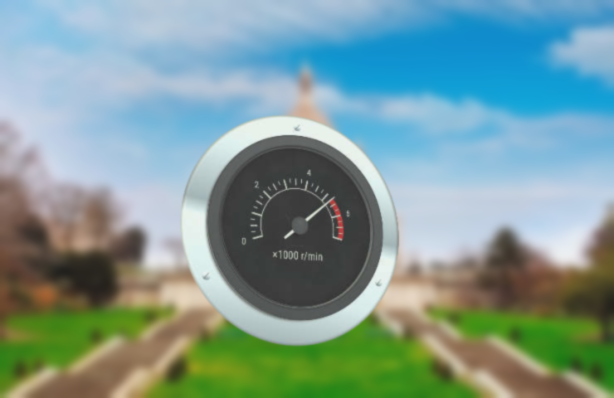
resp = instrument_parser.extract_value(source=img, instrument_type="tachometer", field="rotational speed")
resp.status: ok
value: 5250 rpm
